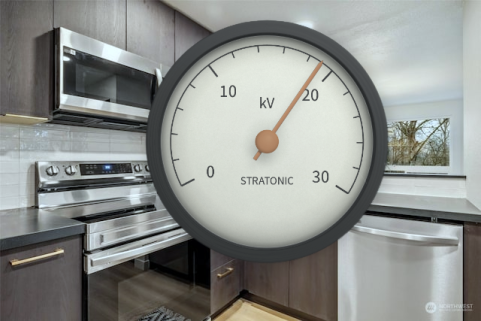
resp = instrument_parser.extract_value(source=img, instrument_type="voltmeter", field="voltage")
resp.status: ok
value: 19 kV
